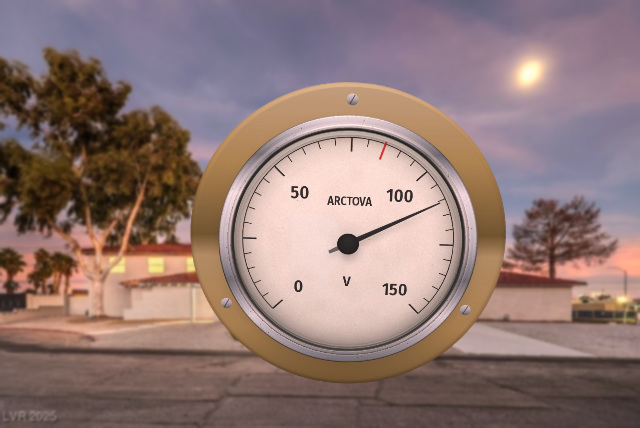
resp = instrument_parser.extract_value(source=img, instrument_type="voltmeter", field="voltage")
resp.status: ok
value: 110 V
